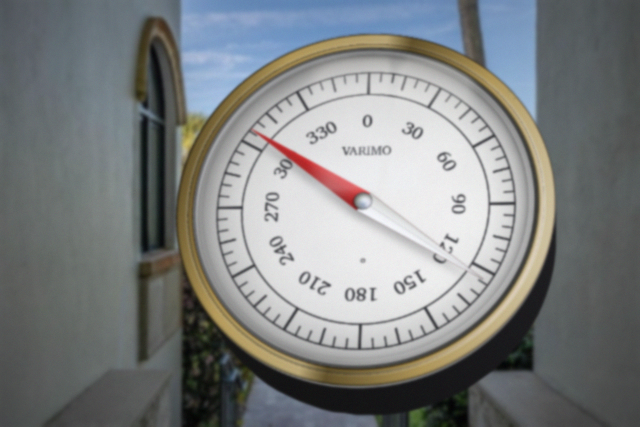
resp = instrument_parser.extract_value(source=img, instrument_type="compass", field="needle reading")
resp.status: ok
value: 305 °
